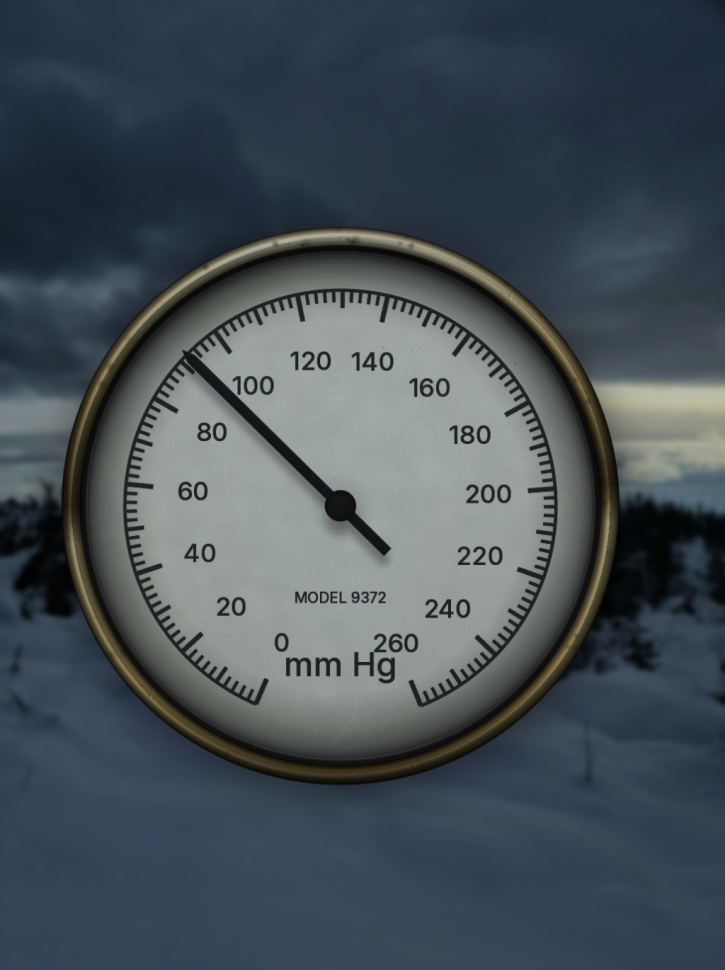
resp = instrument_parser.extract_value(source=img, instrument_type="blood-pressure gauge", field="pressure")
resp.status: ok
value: 92 mmHg
